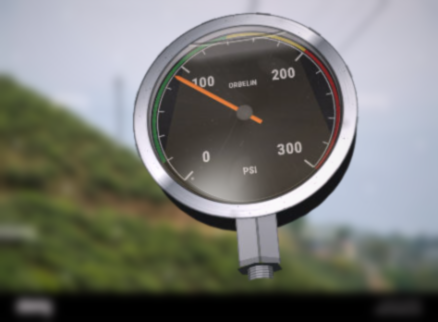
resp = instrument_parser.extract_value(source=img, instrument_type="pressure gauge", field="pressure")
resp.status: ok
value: 90 psi
